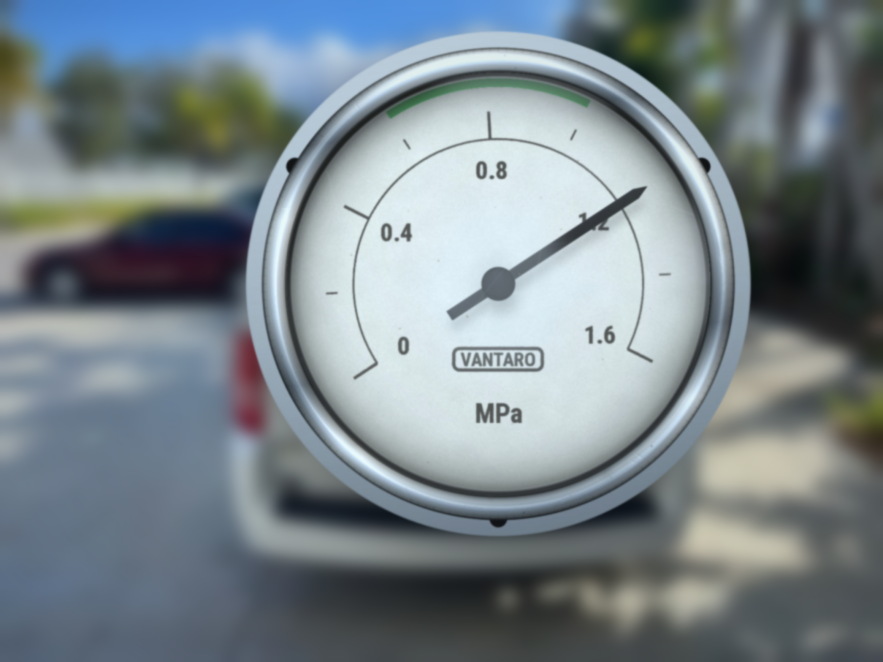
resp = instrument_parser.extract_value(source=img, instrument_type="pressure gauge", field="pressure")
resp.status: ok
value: 1.2 MPa
